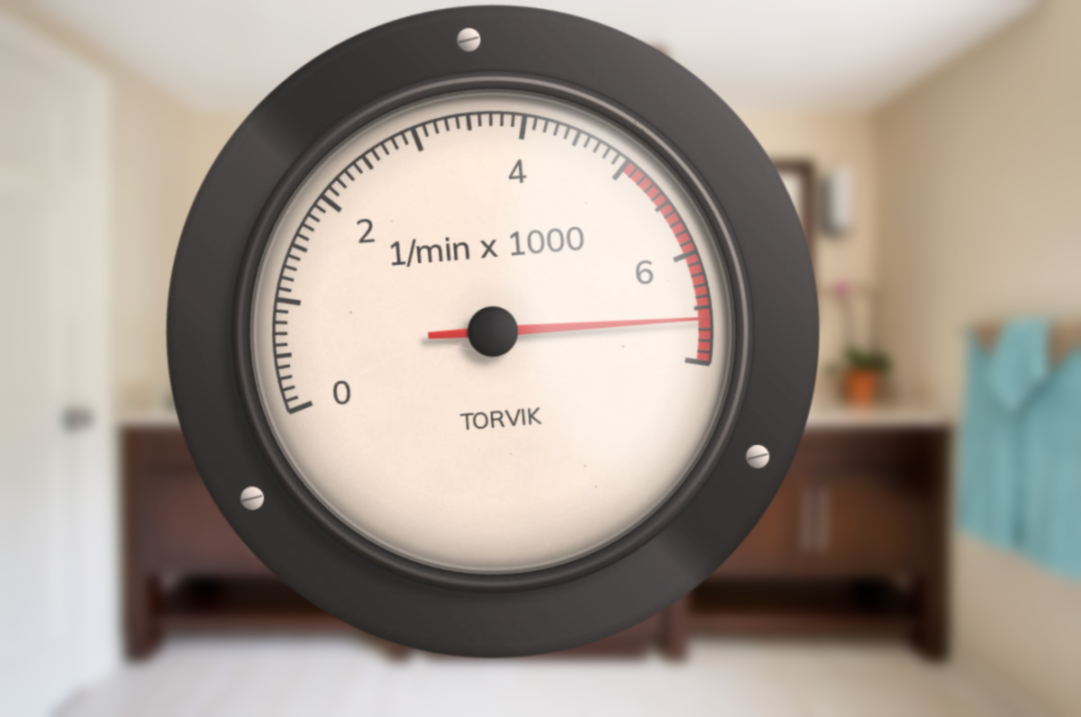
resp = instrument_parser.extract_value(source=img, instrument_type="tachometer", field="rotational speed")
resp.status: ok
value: 6600 rpm
